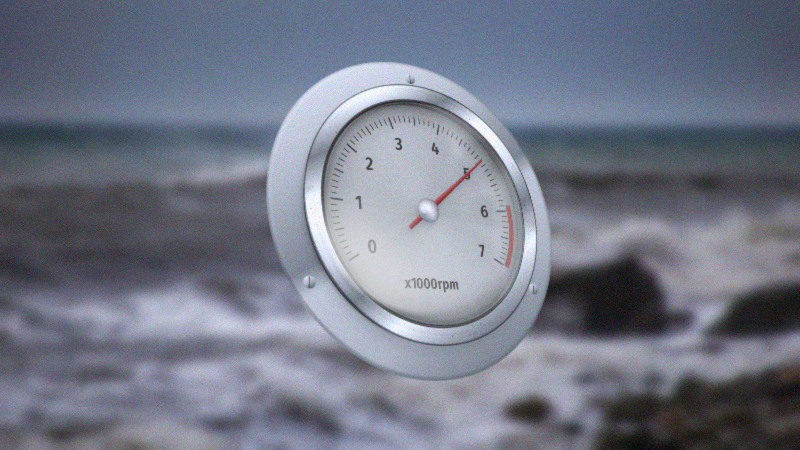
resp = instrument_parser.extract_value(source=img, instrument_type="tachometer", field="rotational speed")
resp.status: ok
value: 5000 rpm
